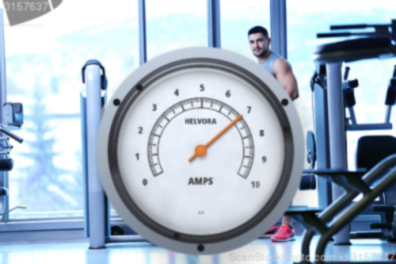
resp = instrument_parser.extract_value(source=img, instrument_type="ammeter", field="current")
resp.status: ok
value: 7 A
